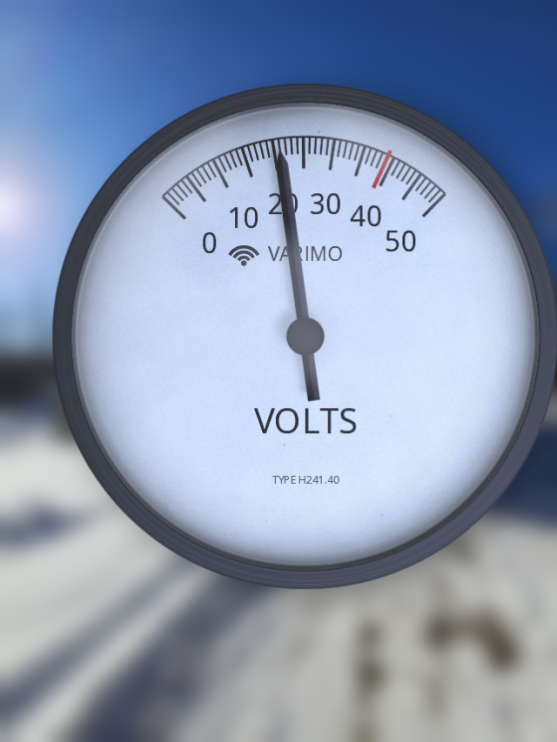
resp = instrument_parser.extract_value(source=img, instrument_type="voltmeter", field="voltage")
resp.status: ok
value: 21 V
